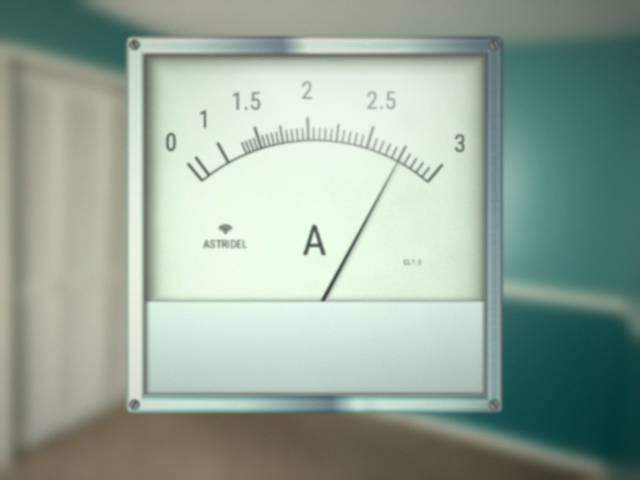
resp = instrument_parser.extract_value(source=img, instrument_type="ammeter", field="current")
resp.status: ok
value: 2.75 A
